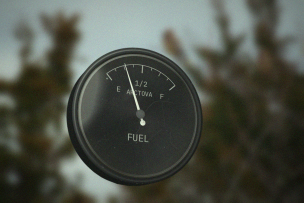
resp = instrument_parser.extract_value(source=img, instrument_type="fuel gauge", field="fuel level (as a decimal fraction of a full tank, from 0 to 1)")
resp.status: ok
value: 0.25
